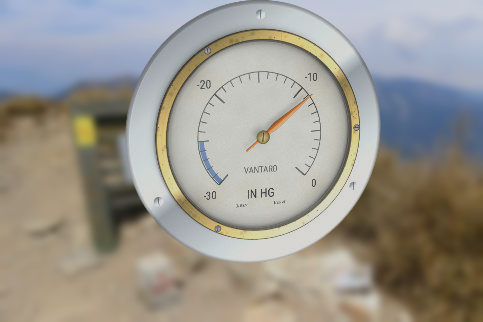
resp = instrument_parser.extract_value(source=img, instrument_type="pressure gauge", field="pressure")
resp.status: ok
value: -9 inHg
